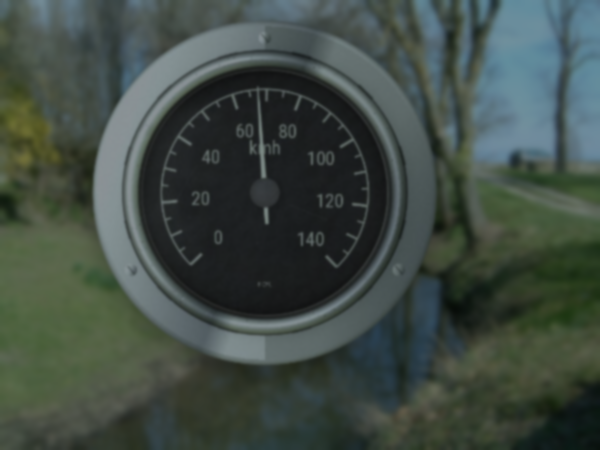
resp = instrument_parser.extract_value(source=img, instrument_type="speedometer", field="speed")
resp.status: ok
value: 67.5 km/h
